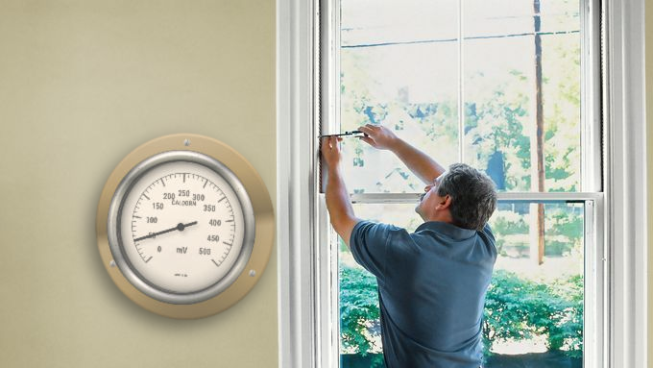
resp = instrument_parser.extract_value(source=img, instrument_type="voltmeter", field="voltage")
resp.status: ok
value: 50 mV
